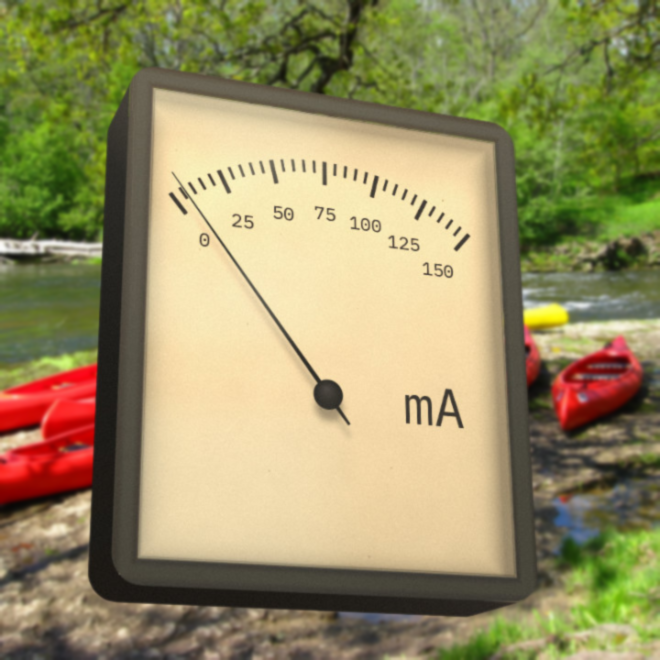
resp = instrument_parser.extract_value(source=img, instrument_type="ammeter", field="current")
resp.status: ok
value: 5 mA
